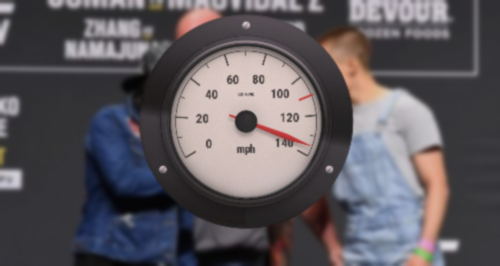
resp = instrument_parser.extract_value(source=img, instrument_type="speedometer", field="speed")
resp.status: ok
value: 135 mph
